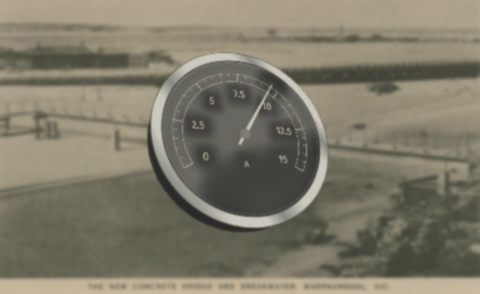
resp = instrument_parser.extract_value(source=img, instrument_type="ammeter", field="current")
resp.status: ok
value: 9.5 A
